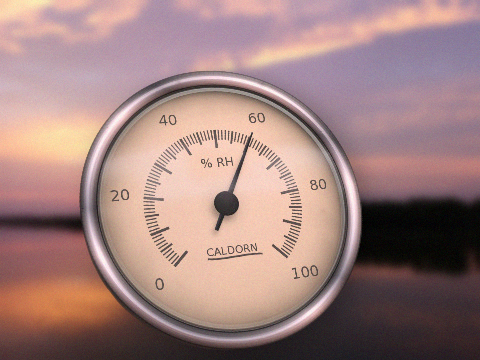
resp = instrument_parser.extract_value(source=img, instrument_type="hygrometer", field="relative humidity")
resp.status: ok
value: 60 %
